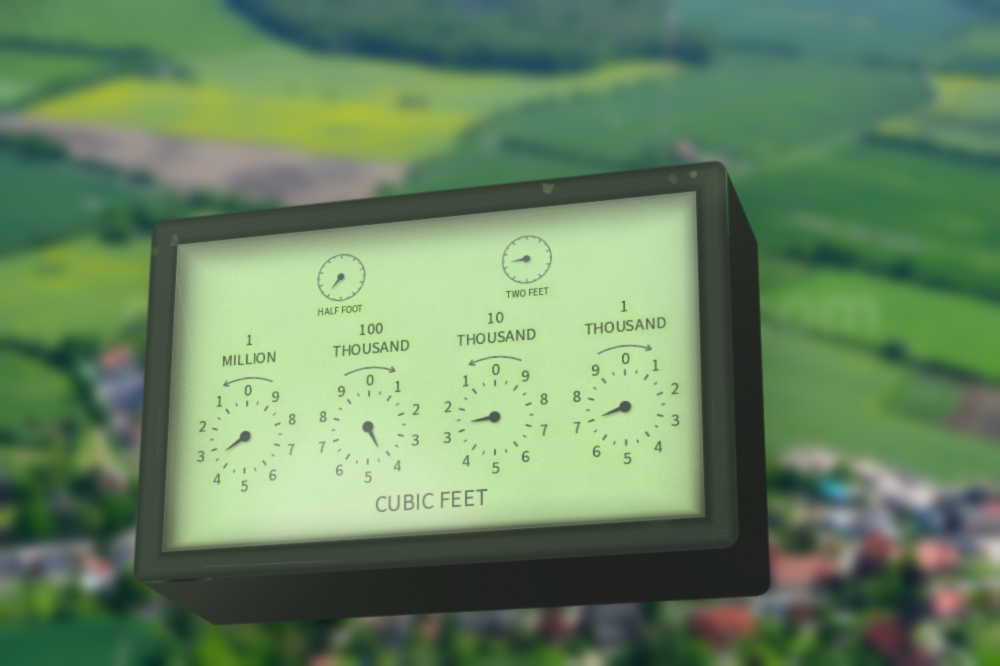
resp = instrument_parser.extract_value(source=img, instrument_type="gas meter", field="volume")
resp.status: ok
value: 342700 ft³
